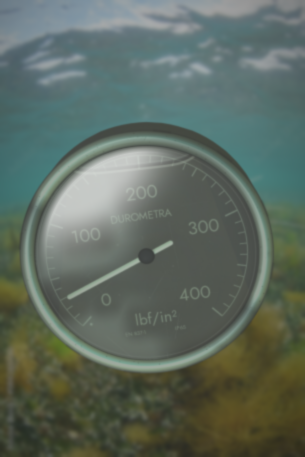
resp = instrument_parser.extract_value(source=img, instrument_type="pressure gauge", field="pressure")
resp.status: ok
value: 30 psi
